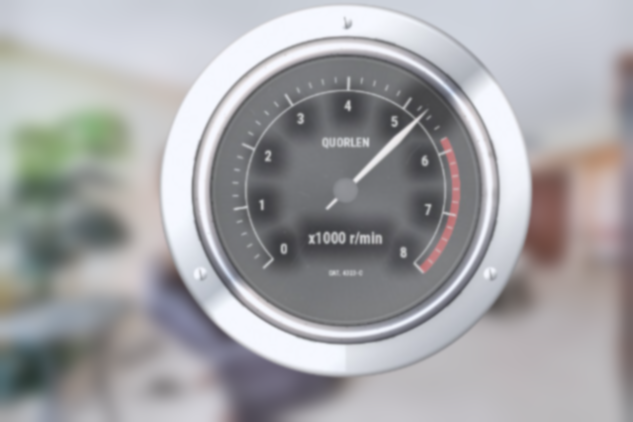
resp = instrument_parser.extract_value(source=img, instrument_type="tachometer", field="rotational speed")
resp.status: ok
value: 5300 rpm
